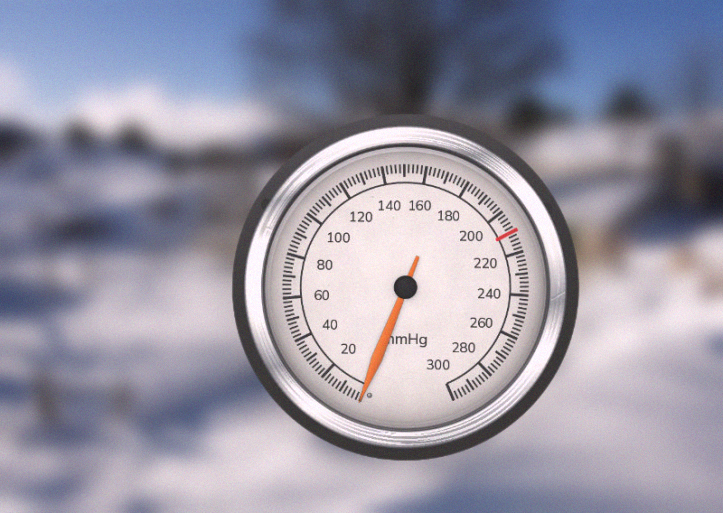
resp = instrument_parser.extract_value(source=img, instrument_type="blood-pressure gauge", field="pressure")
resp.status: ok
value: 0 mmHg
